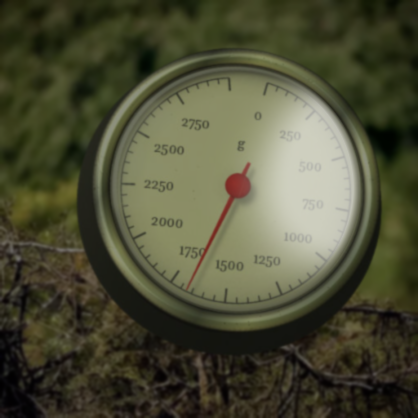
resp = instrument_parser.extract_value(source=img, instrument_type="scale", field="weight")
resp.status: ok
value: 1675 g
